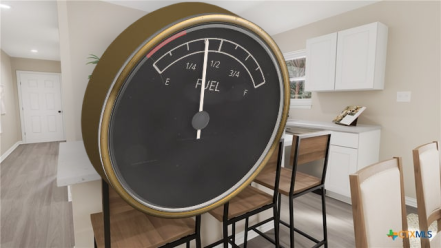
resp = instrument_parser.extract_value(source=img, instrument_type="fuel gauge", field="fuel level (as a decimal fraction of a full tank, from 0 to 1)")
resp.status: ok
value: 0.375
